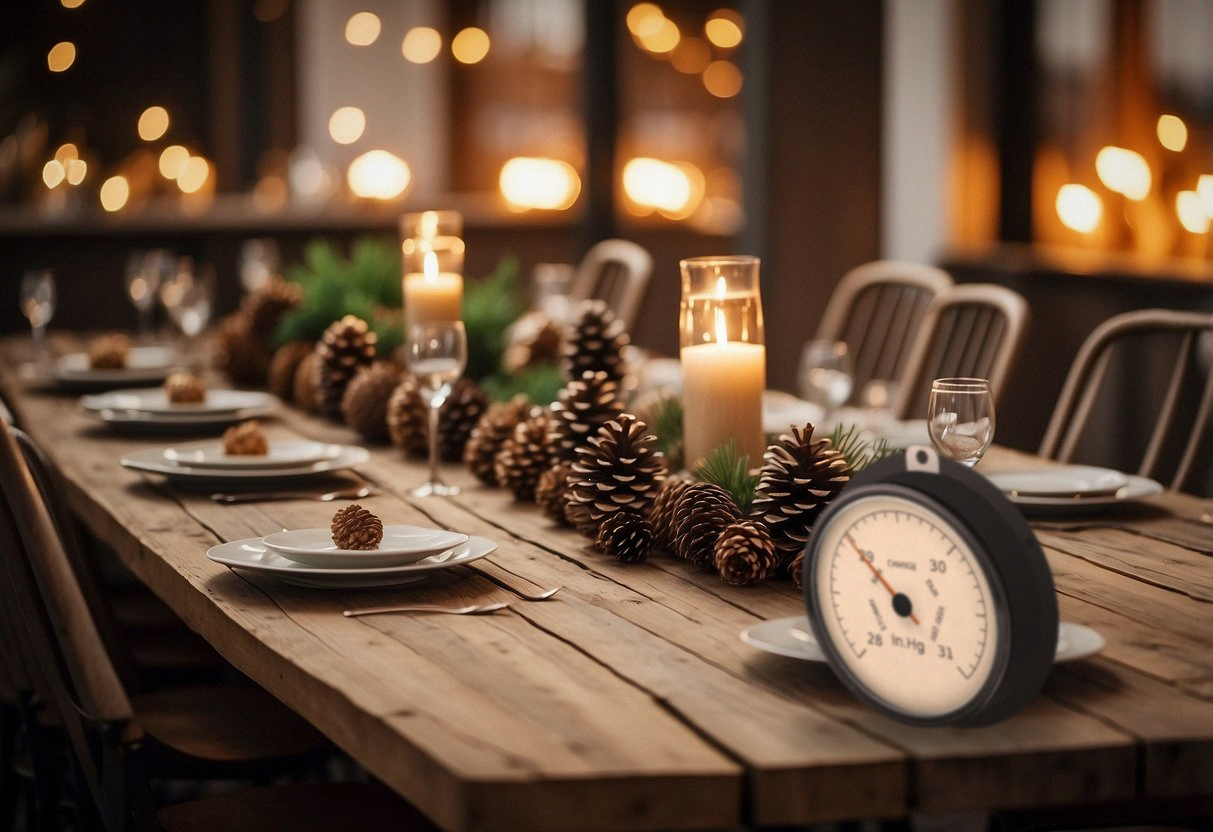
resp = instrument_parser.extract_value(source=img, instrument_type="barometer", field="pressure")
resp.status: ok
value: 29 inHg
